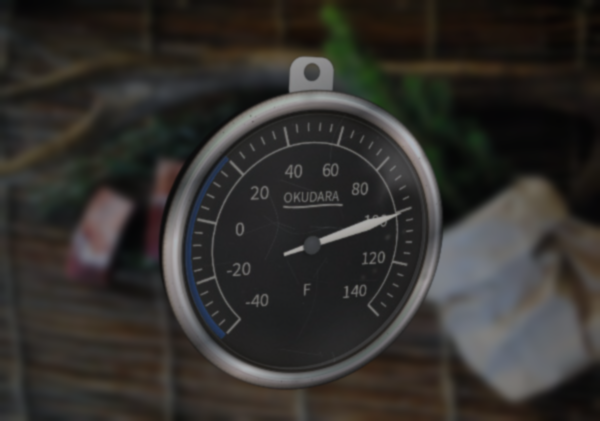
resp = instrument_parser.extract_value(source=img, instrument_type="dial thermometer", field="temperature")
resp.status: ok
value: 100 °F
